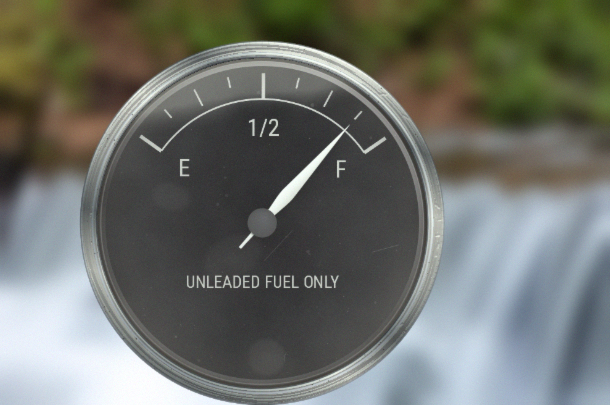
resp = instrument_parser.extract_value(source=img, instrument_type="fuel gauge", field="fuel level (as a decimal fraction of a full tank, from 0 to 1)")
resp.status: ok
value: 0.875
